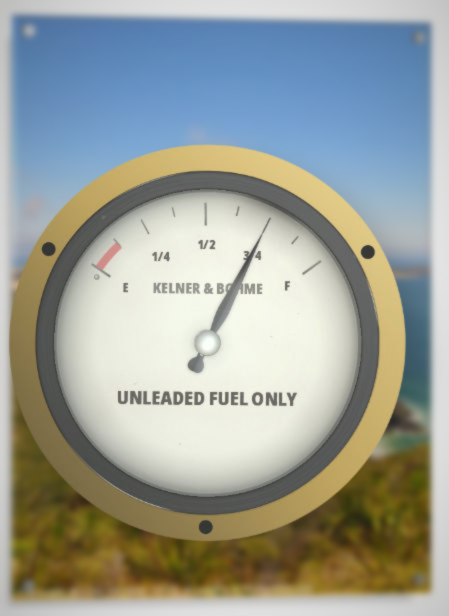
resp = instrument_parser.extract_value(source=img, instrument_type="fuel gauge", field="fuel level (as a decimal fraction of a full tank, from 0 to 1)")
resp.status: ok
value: 0.75
